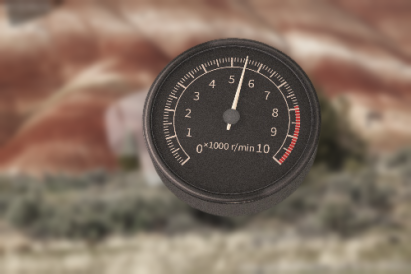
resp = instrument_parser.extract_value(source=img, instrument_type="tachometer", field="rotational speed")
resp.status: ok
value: 5500 rpm
